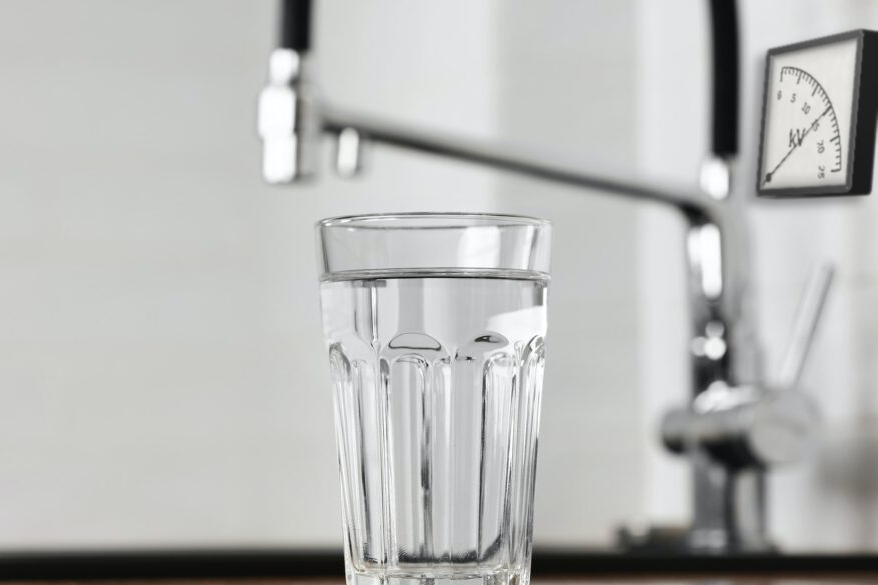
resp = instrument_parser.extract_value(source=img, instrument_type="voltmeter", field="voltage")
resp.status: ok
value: 15 kV
